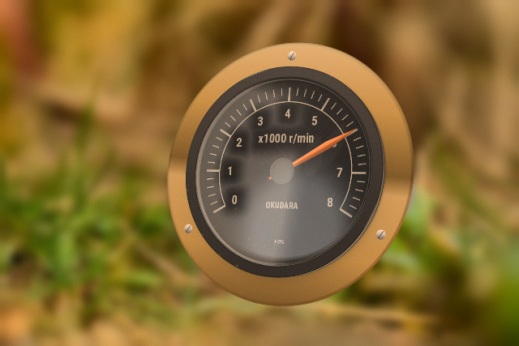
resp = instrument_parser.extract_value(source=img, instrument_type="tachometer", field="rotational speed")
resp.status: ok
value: 6000 rpm
